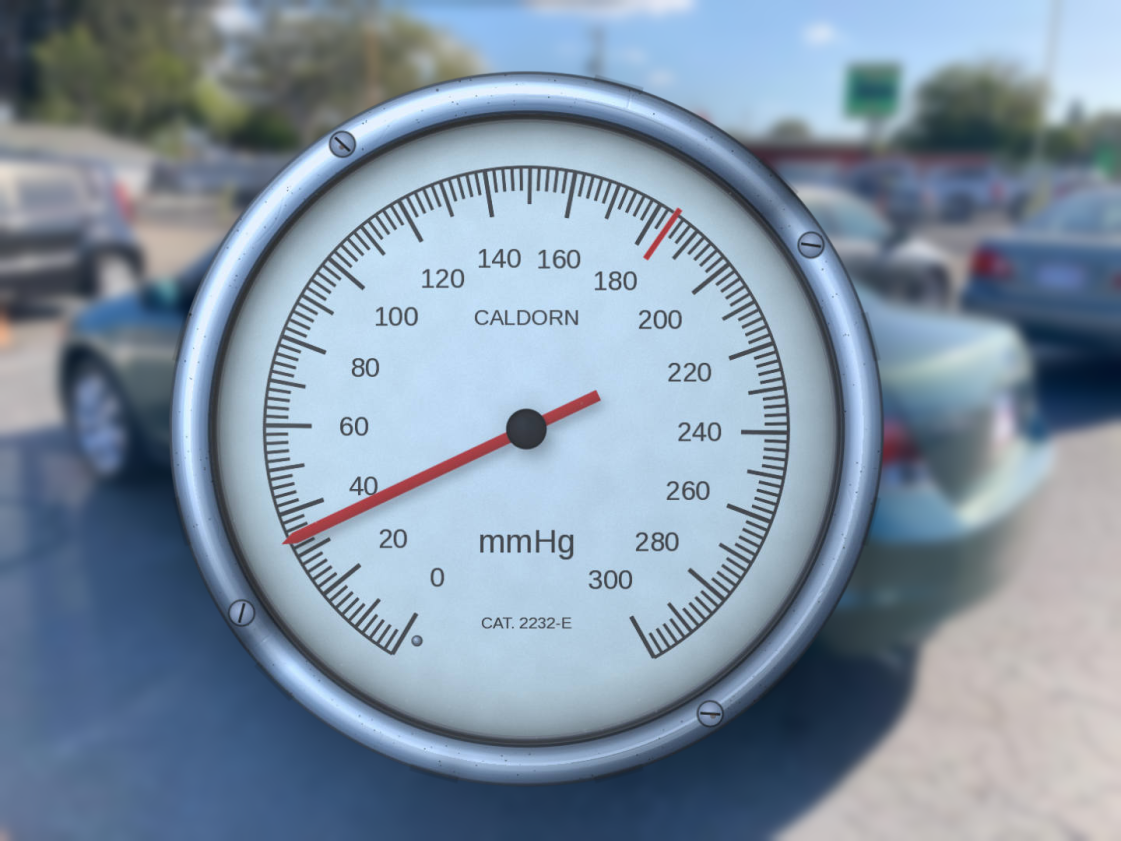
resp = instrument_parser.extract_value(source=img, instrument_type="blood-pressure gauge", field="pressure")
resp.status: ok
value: 34 mmHg
